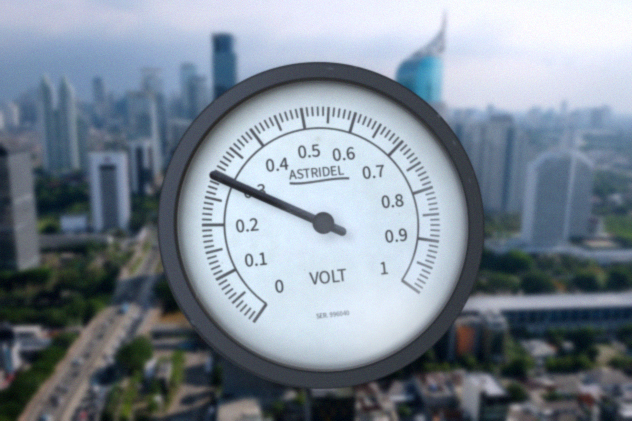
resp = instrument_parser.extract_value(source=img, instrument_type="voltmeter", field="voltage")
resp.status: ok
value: 0.29 V
